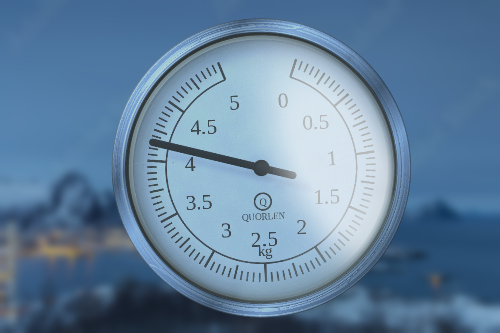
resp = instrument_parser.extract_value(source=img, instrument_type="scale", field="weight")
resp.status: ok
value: 4.15 kg
